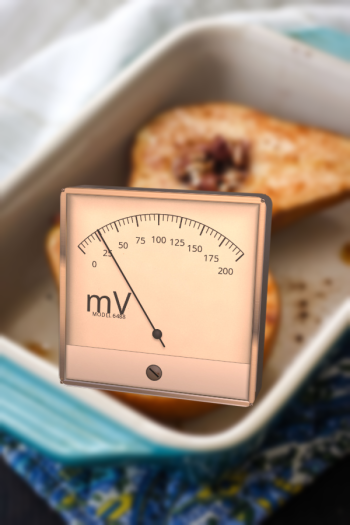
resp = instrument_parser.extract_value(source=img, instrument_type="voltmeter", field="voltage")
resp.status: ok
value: 30 mV
